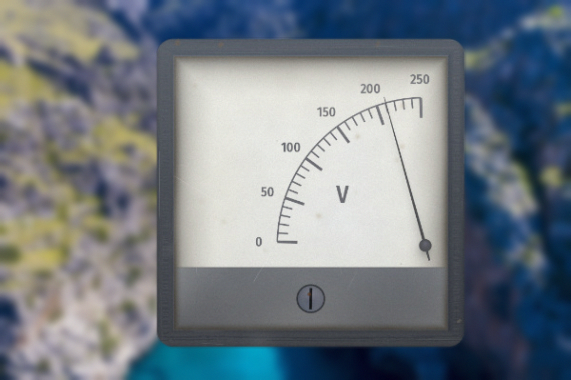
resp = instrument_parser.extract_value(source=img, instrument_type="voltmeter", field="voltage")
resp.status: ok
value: 210 V
